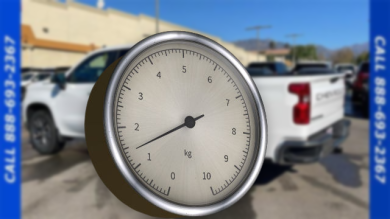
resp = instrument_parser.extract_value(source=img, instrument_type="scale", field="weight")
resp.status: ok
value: 1.4 kg
